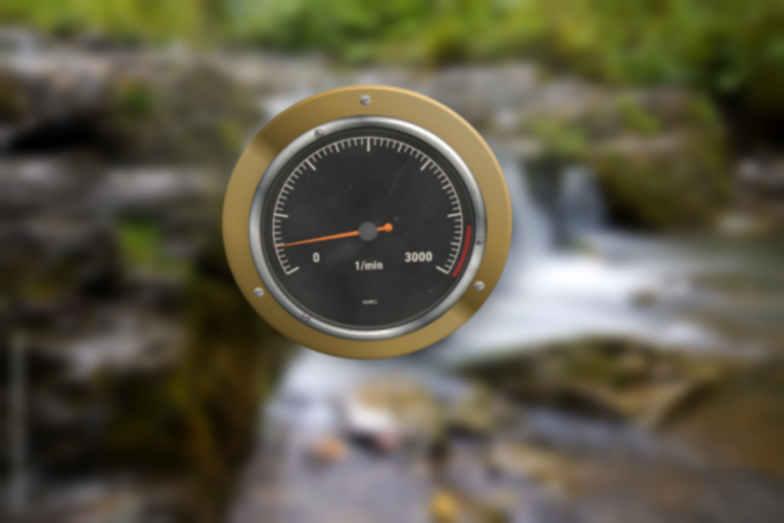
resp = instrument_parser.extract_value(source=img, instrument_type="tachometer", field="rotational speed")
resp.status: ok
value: 250 rpm
